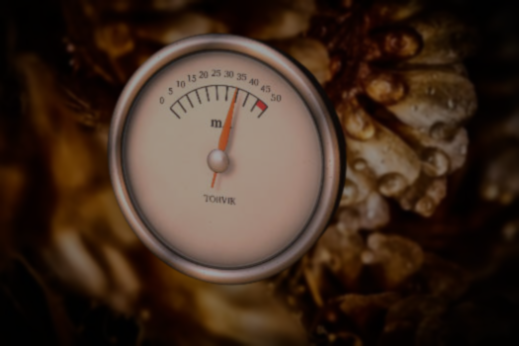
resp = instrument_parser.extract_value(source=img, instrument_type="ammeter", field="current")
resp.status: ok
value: 35 mA
